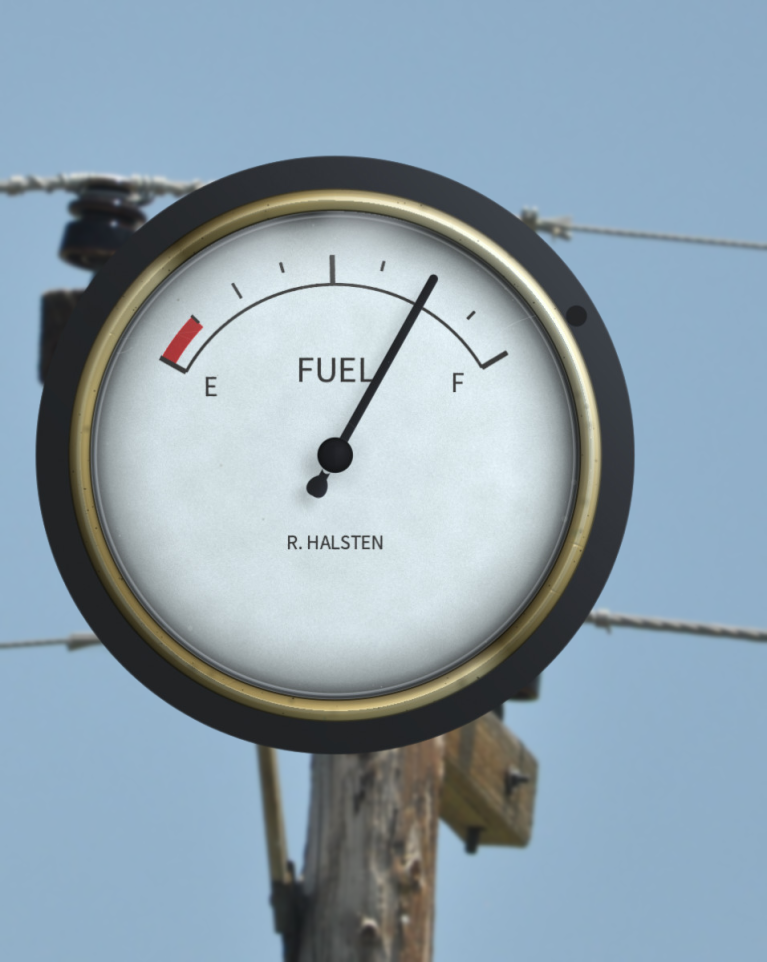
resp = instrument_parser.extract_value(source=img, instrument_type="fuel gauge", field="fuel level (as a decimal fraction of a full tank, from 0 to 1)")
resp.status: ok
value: 0.75
